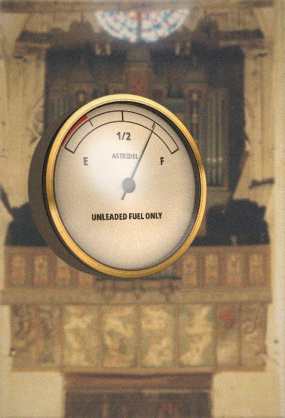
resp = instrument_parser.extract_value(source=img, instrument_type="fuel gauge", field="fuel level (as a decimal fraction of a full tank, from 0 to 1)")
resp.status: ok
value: 0.75
